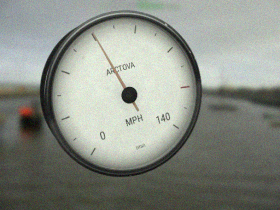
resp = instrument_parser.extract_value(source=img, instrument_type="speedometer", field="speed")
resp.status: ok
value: 60 mph
